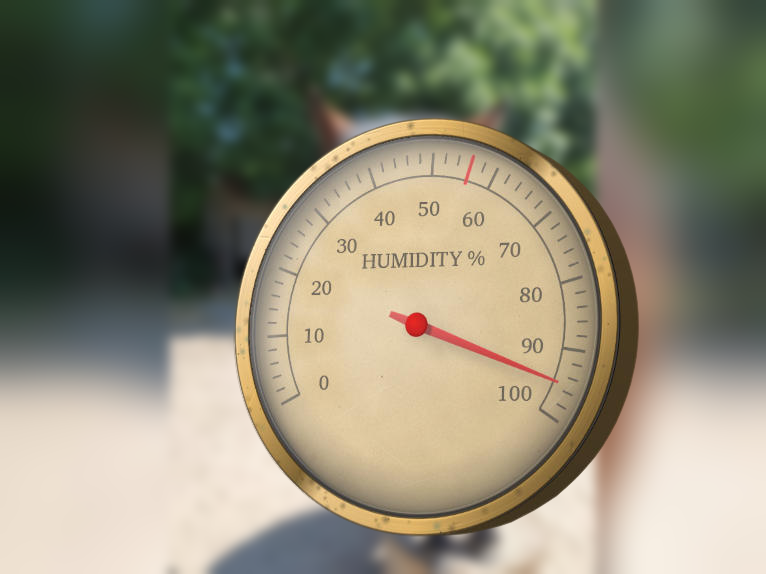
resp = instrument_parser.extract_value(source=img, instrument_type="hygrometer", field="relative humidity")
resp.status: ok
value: 95 %
